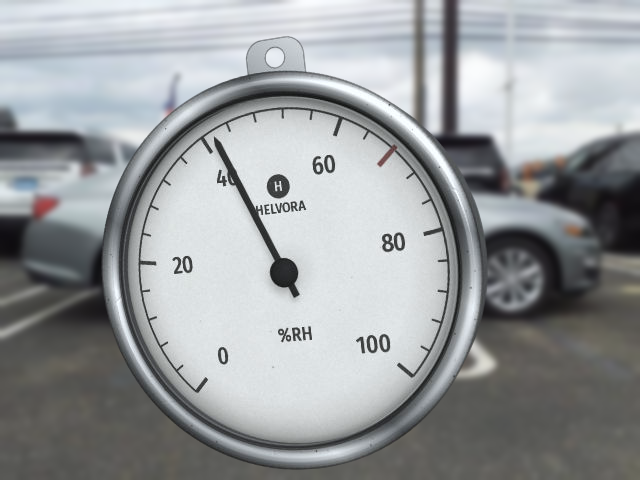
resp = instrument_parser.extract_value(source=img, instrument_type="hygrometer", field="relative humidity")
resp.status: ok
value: 42 %
